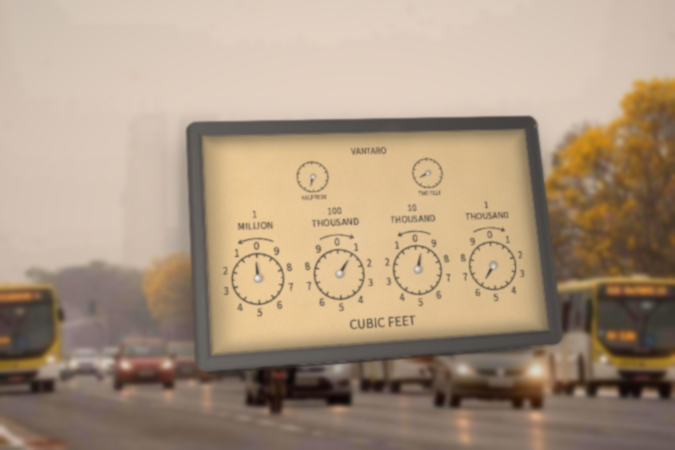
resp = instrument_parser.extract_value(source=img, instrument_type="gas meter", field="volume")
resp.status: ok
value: 9600 ft³
